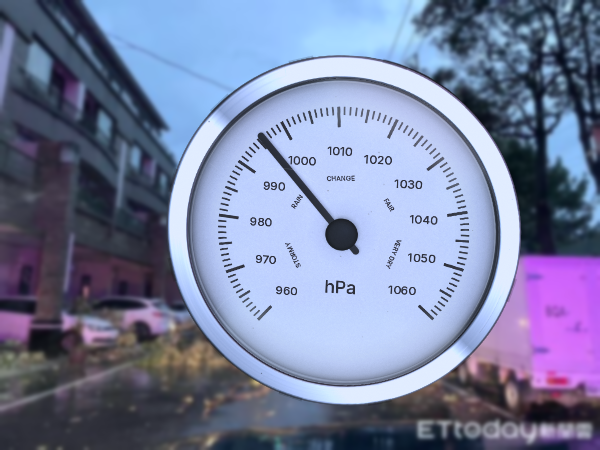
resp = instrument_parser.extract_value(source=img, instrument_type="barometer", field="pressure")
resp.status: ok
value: 996 hPa
